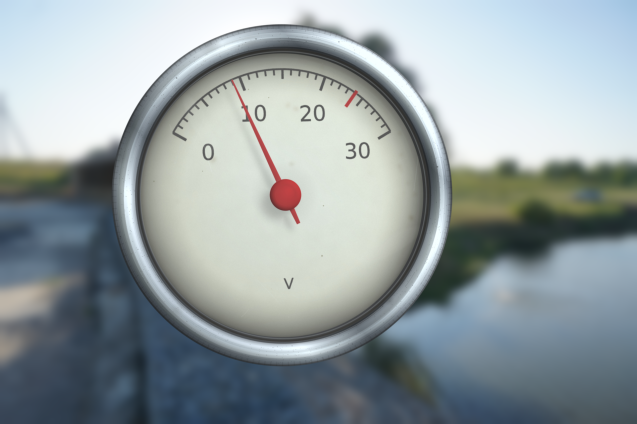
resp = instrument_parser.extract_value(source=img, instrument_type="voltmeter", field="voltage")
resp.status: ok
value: 9 V
